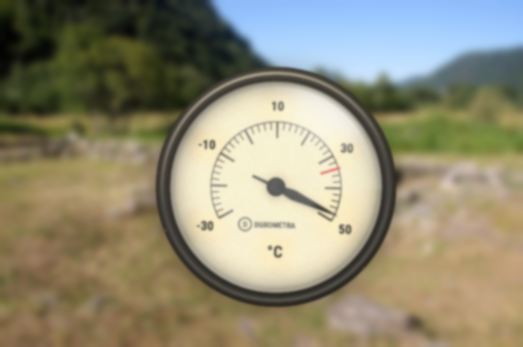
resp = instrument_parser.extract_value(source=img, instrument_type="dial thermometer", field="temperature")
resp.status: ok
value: 48 °C
